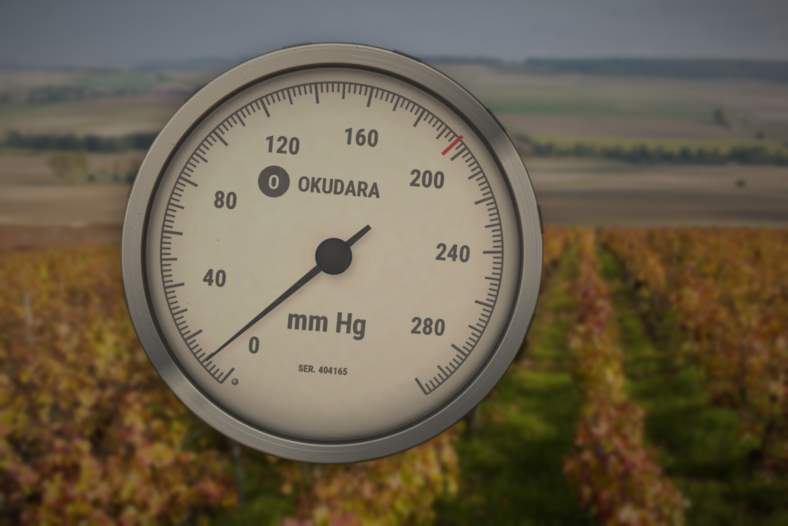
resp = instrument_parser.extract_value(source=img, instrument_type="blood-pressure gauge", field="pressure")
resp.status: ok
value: 10 mmHg
